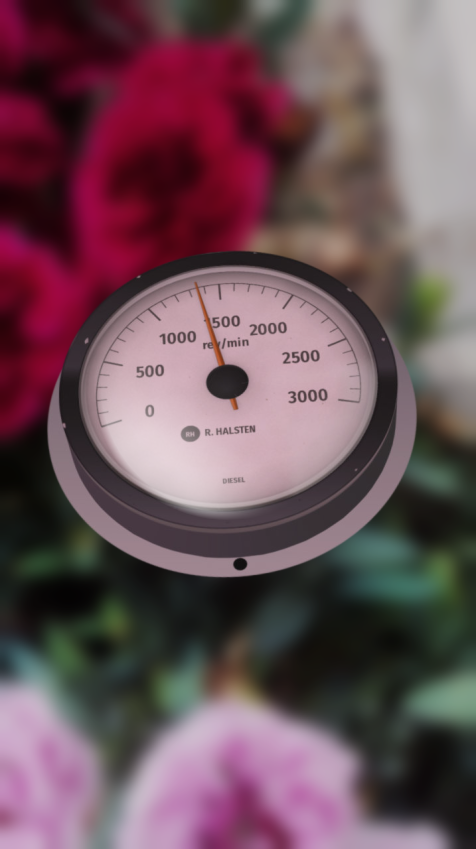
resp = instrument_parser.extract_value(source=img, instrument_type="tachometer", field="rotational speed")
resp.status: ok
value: 1350 rpm
